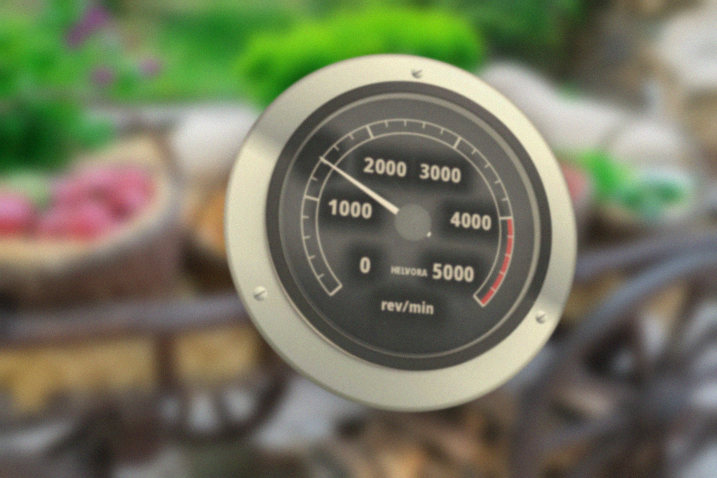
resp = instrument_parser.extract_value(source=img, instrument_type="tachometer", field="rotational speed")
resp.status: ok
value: 1400 rpm
